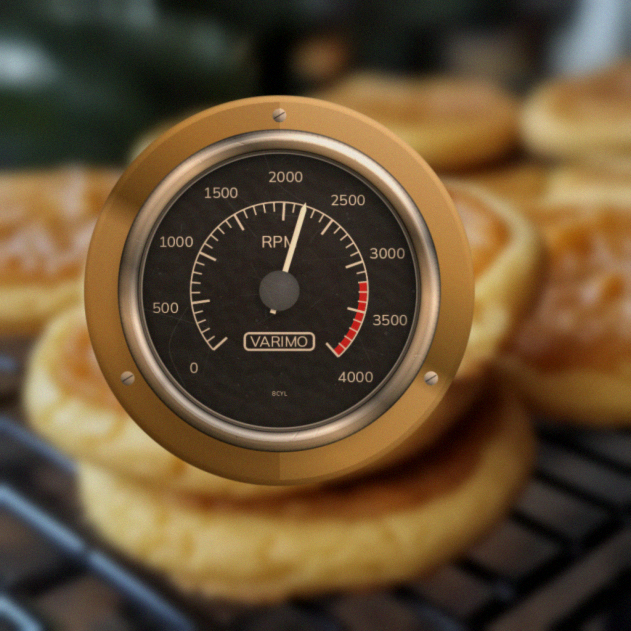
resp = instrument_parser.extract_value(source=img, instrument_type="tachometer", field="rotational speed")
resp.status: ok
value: 2200 rpm
